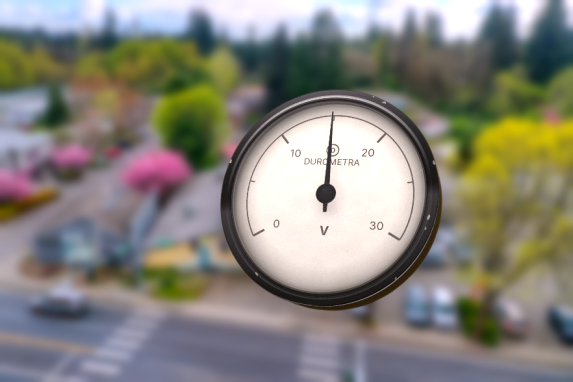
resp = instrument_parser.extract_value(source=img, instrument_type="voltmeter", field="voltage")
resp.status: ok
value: 15 V
